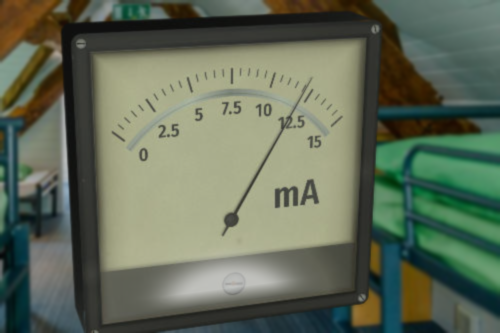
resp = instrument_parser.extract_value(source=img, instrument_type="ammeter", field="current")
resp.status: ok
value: 12 mA
